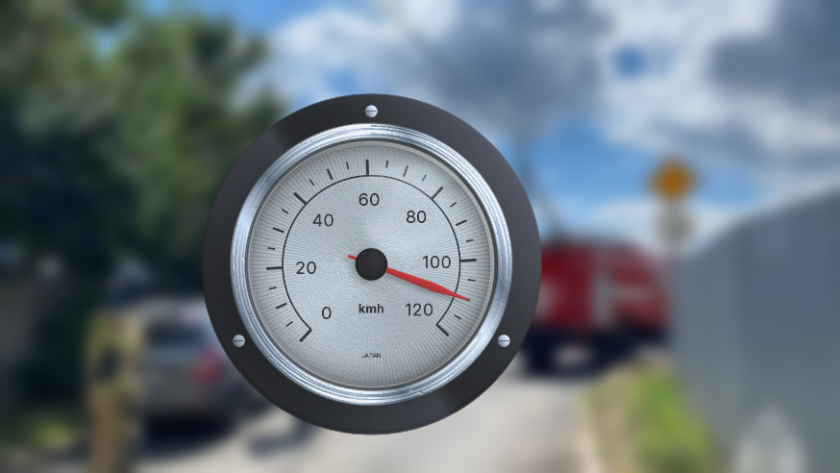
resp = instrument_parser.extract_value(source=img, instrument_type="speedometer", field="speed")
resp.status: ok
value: 110 km/h
